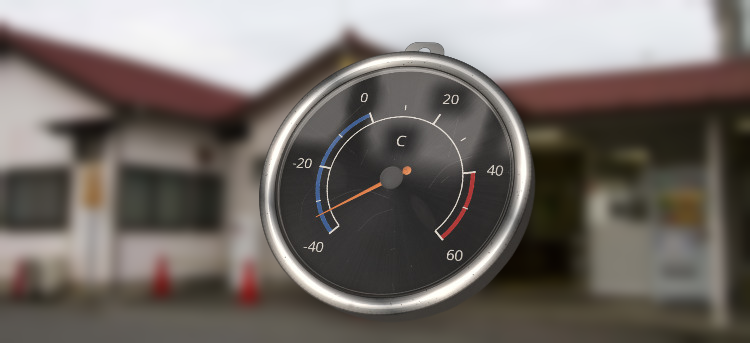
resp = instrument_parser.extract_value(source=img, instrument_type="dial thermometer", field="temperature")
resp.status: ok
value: -35 °C
